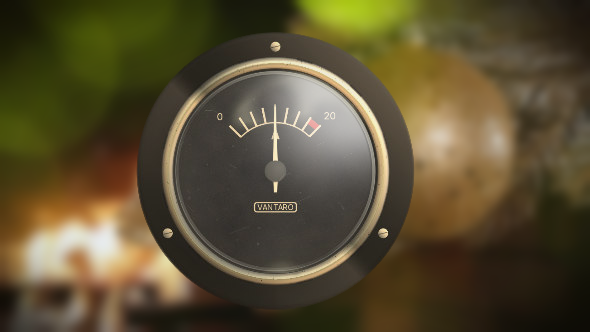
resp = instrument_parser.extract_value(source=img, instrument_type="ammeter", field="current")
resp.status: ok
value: 10 A
